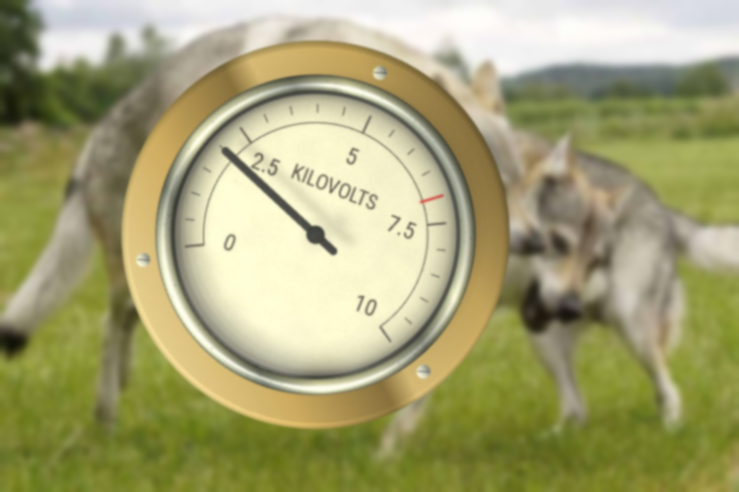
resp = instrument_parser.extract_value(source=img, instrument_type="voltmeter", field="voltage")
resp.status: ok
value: 2 kV
